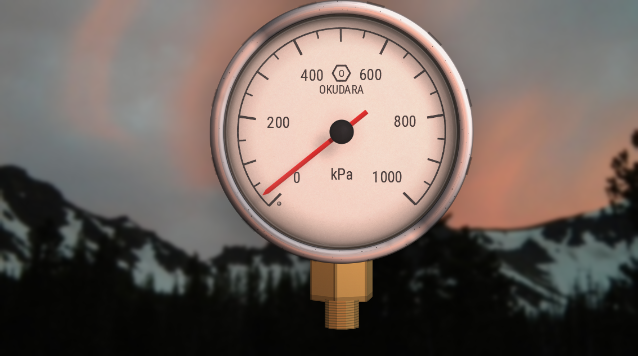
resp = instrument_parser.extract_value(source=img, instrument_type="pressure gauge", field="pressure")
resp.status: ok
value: 25 kPa
